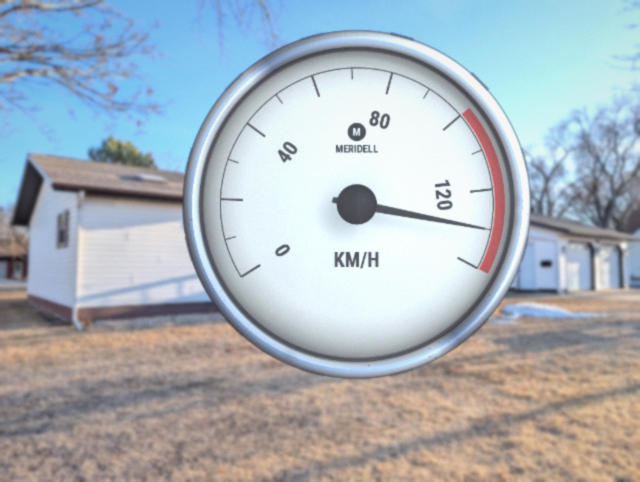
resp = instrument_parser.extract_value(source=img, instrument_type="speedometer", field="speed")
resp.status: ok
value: 130 km/h
